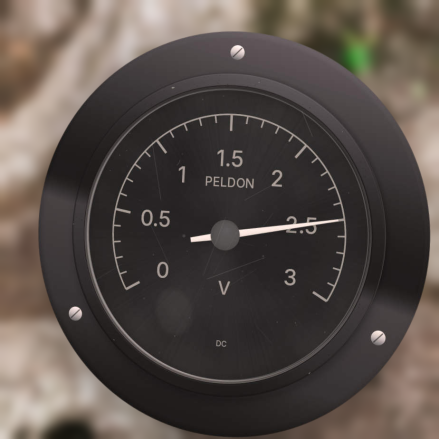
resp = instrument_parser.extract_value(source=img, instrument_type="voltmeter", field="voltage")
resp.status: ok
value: 2.5 V
